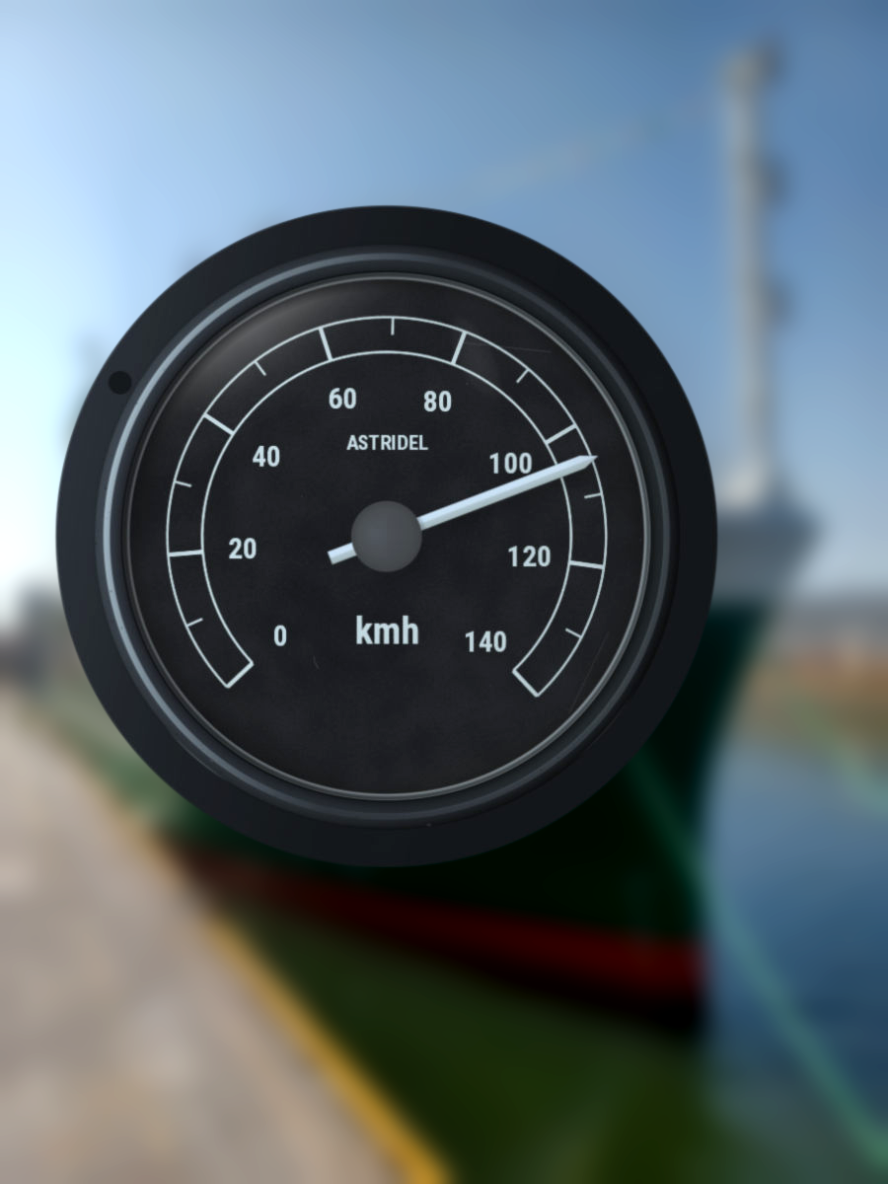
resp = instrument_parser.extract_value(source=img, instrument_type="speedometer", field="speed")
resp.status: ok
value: 105 km/h
